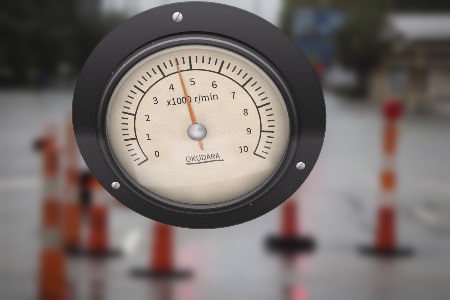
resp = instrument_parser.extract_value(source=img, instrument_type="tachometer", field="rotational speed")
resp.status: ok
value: 4600 rpm
